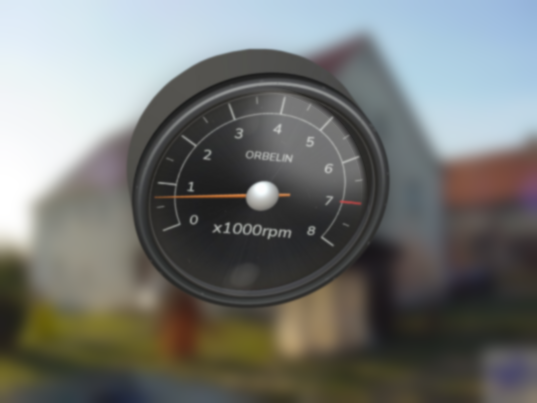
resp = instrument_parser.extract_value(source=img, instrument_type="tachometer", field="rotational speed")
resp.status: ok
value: 750 rpm
